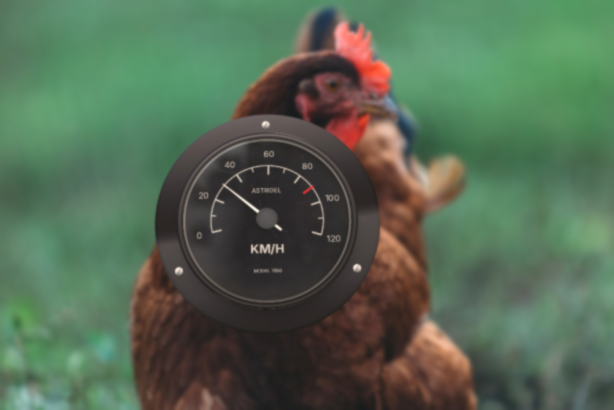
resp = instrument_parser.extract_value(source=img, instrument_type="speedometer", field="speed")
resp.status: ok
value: 30 km/h
